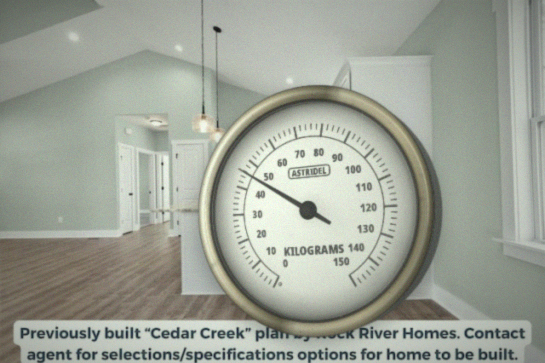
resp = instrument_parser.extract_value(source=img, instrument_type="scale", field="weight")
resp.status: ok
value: 46 kg
